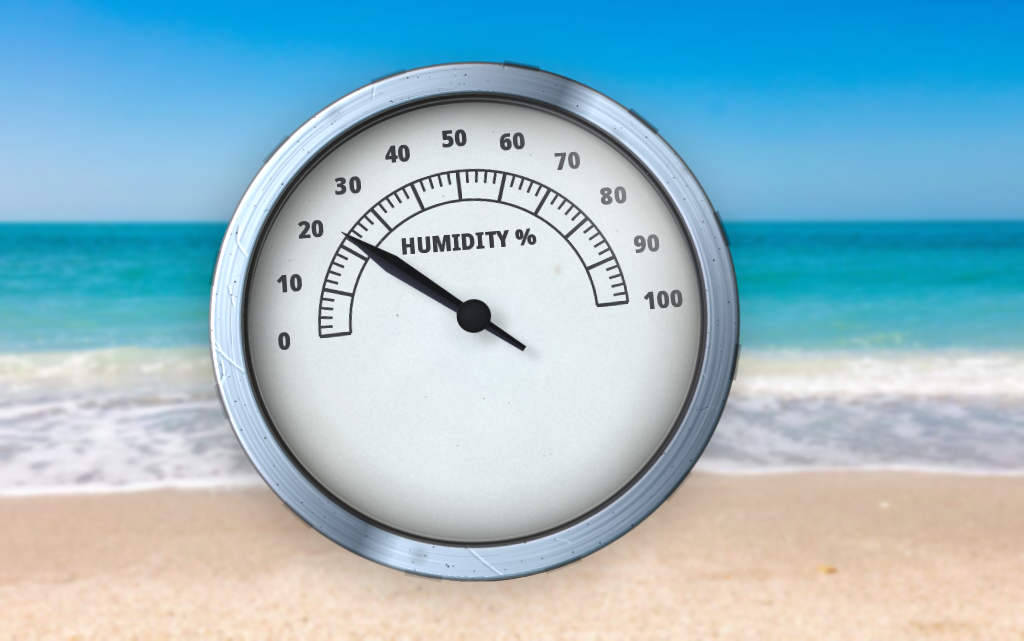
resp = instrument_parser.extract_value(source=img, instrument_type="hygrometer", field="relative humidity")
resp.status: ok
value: 22 %
